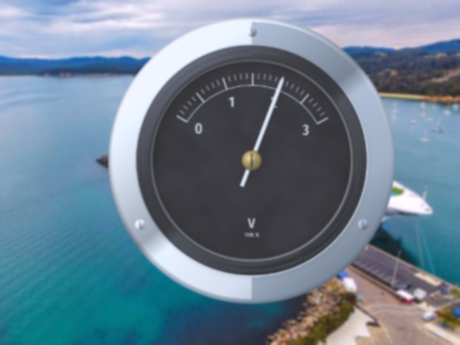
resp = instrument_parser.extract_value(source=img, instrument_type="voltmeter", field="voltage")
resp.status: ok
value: 2 V
